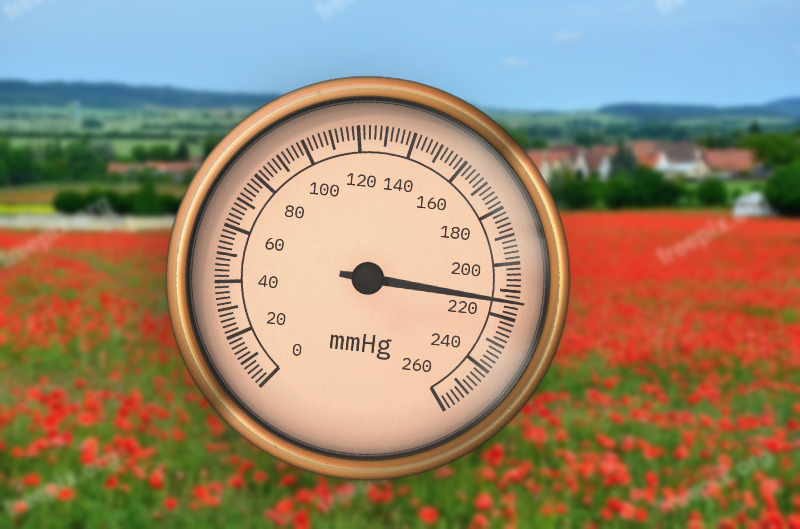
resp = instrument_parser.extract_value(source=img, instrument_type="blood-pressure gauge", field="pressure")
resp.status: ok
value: 214 mmHg
